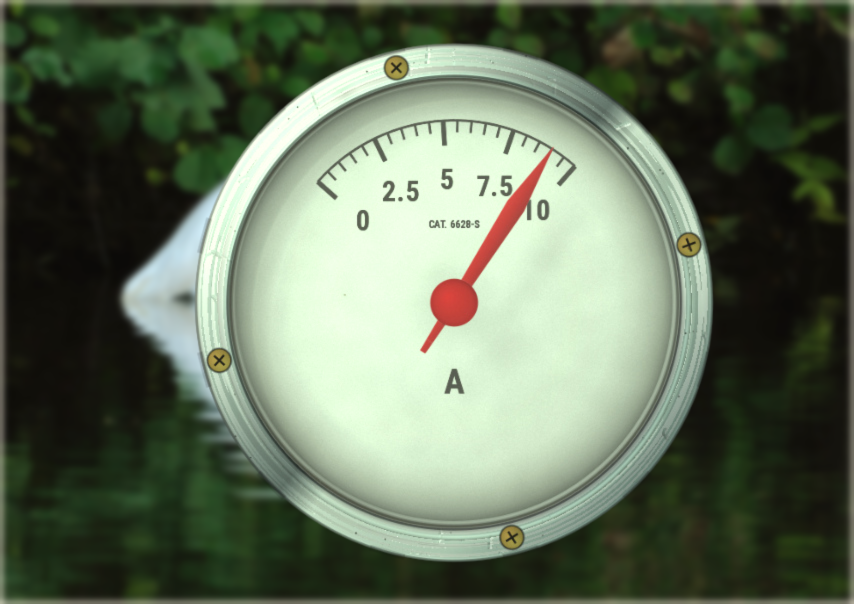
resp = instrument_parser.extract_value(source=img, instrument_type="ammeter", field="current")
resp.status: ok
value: 9 A
